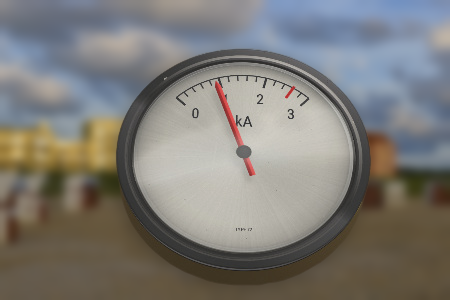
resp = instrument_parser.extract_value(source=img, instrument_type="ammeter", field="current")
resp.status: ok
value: 0.9 kA
